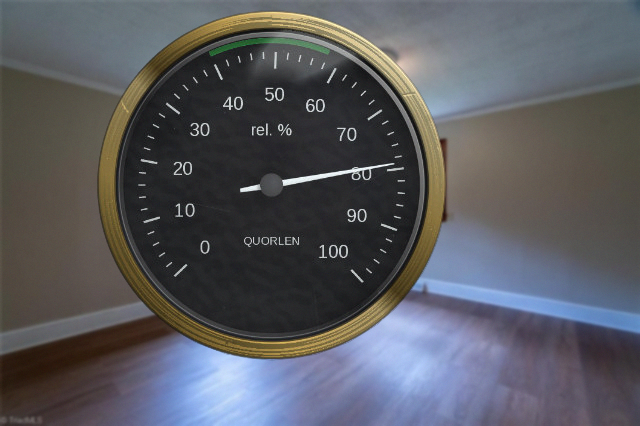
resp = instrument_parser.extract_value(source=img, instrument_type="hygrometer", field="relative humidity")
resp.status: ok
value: 79 %
